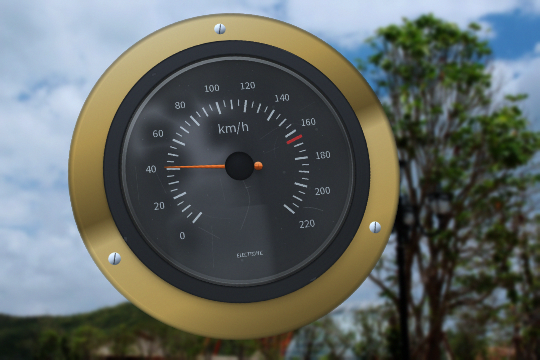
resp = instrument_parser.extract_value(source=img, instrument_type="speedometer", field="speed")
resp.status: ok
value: 40 km/h
